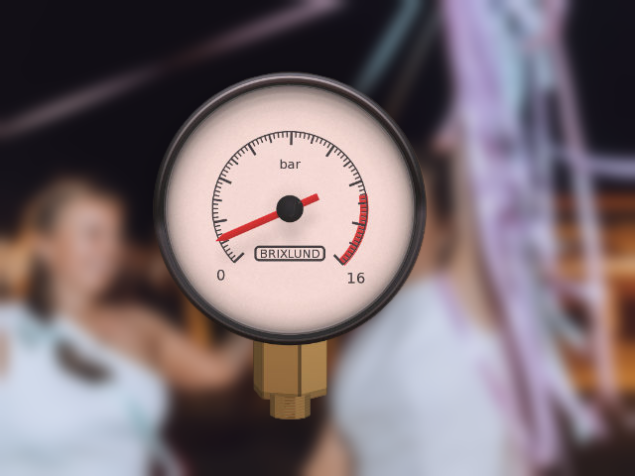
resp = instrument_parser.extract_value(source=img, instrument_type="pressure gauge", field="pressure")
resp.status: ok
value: 1.2 bar
